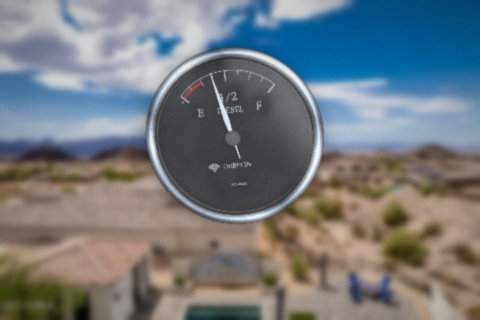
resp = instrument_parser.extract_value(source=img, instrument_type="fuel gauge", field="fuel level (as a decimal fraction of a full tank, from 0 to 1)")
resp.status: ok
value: 0.375
